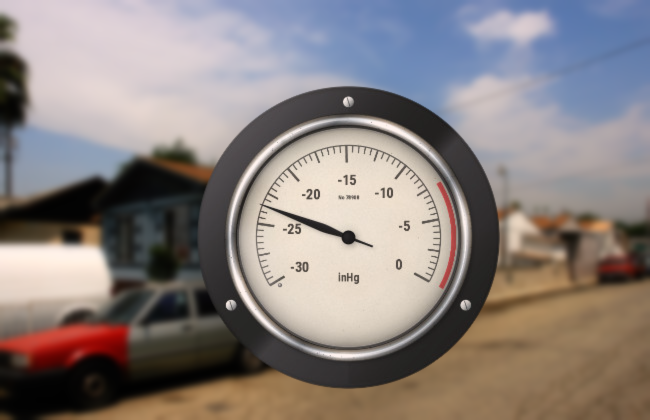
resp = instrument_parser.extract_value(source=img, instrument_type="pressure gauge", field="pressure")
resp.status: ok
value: -23.5 inHg
